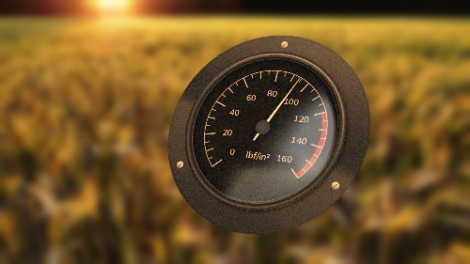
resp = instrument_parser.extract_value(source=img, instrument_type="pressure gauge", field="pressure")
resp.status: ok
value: 95 psi
